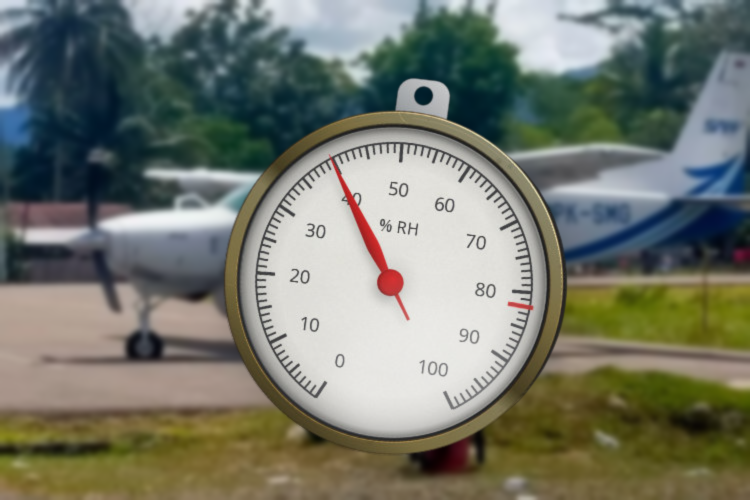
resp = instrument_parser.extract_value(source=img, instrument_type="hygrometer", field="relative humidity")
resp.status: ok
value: 40 %
